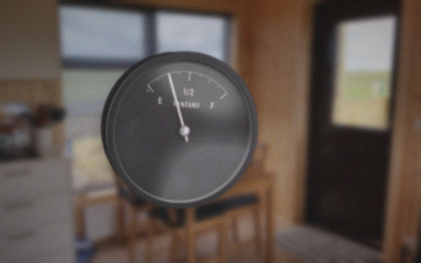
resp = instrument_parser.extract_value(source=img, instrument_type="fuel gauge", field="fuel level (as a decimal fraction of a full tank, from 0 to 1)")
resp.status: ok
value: 0.25
